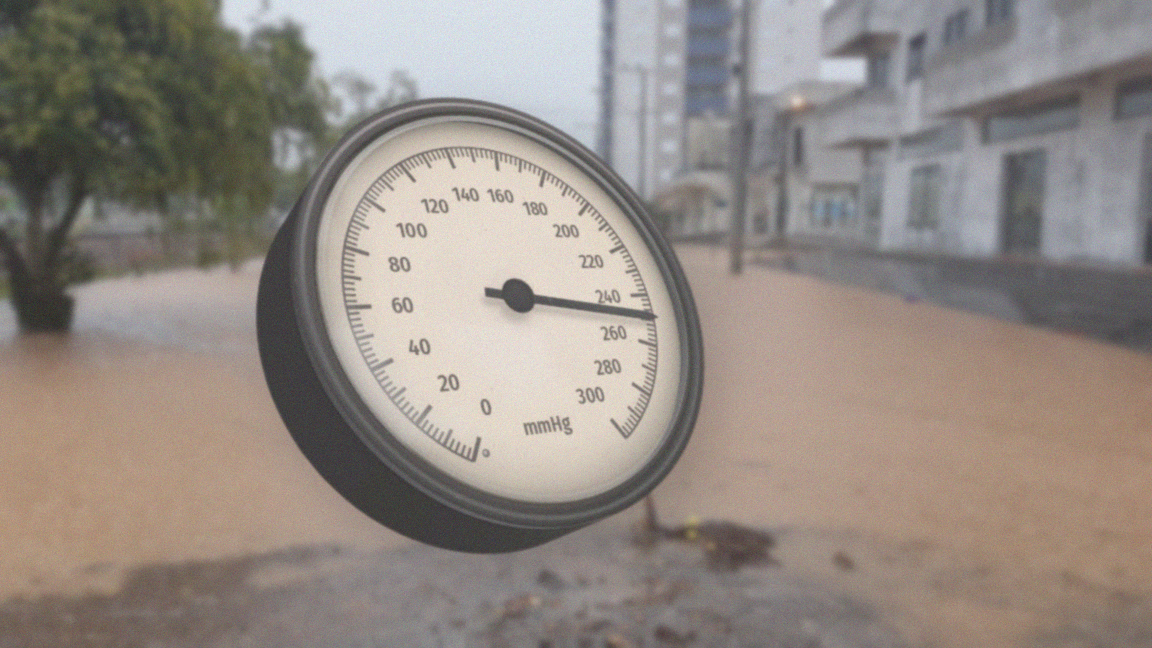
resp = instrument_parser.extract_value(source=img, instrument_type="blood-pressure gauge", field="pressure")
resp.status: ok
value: 250 mmHg
